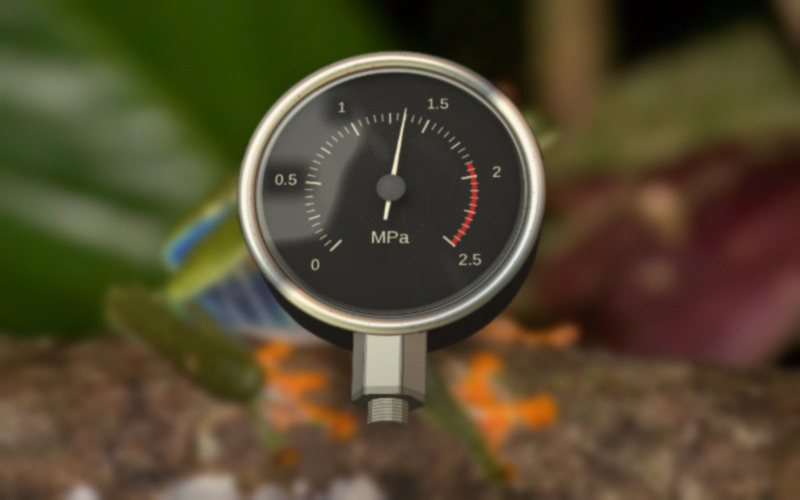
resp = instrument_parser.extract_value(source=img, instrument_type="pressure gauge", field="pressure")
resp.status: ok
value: 1.35 MPa
